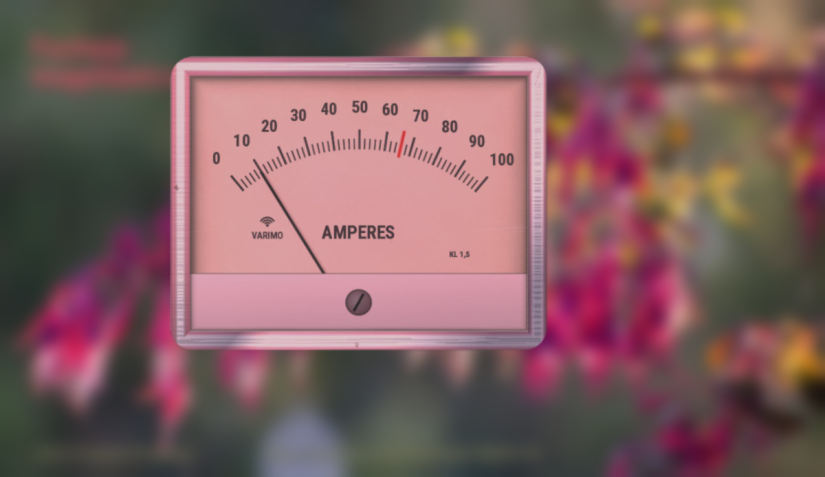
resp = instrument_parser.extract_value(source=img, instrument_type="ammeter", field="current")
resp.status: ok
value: 10 A
